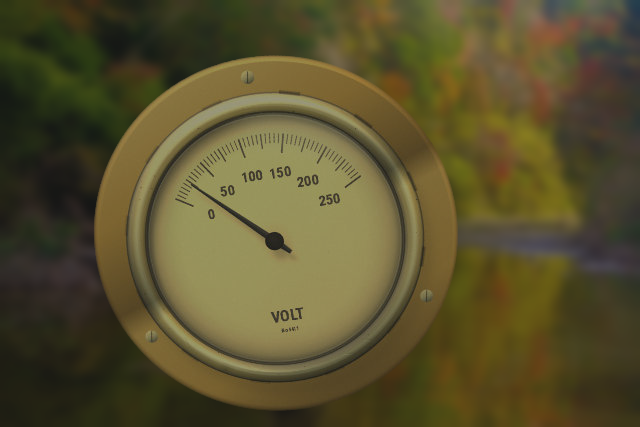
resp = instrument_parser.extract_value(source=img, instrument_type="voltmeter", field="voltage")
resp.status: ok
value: 25 V
